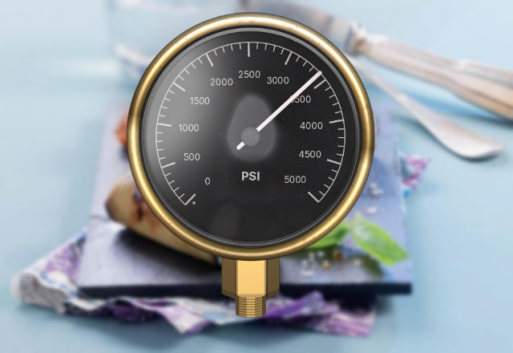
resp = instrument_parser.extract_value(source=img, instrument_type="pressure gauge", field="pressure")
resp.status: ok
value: 3400 psi
